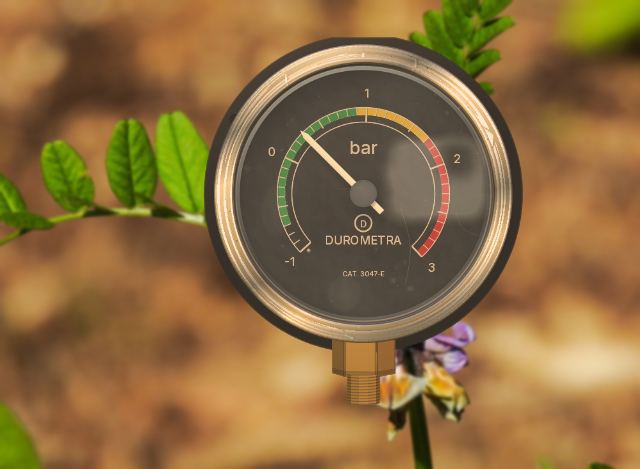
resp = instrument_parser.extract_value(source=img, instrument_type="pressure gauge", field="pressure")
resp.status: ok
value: 0.3 bar
